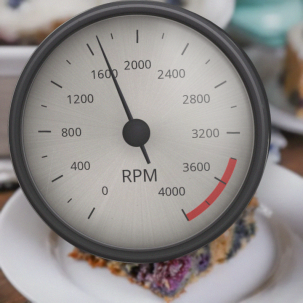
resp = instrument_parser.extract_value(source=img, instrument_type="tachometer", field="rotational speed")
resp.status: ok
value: 1700 rpm
